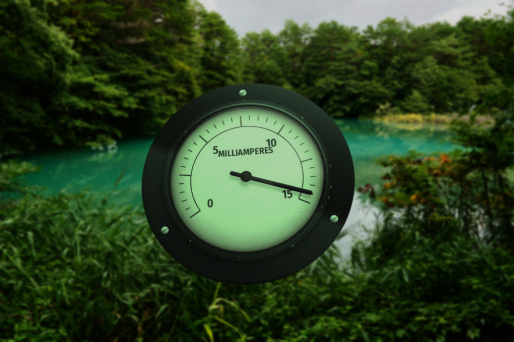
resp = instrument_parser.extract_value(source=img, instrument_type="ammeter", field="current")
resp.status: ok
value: 14.5 mA
